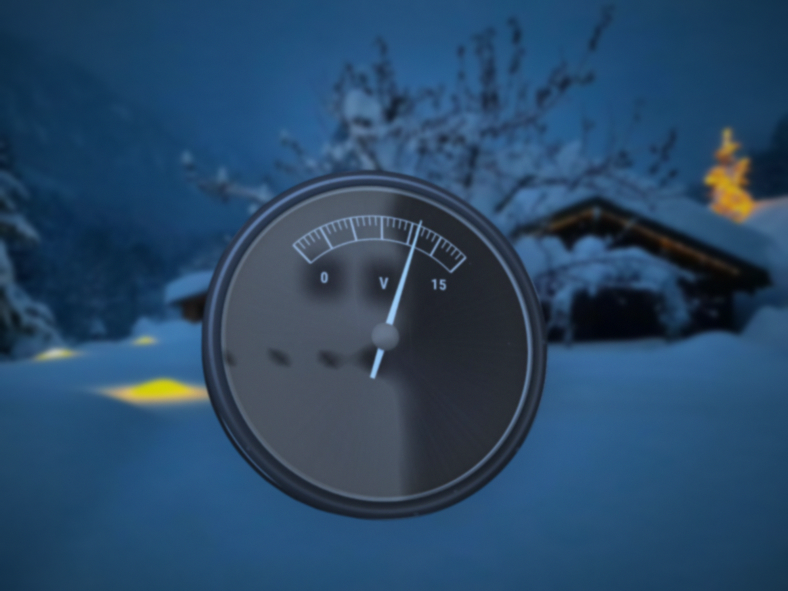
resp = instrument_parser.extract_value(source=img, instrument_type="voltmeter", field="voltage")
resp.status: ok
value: 10.5 V
